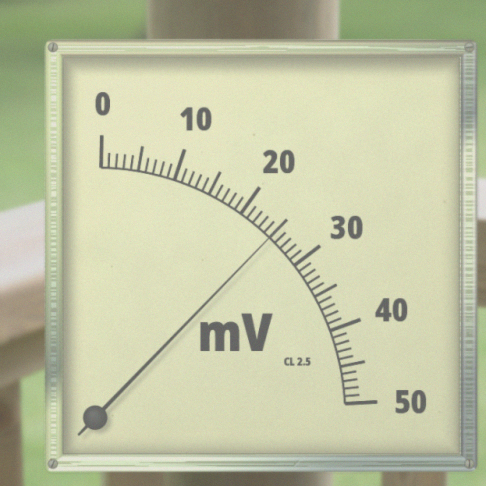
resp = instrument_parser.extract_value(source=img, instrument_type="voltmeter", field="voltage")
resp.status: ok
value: 25 mV
